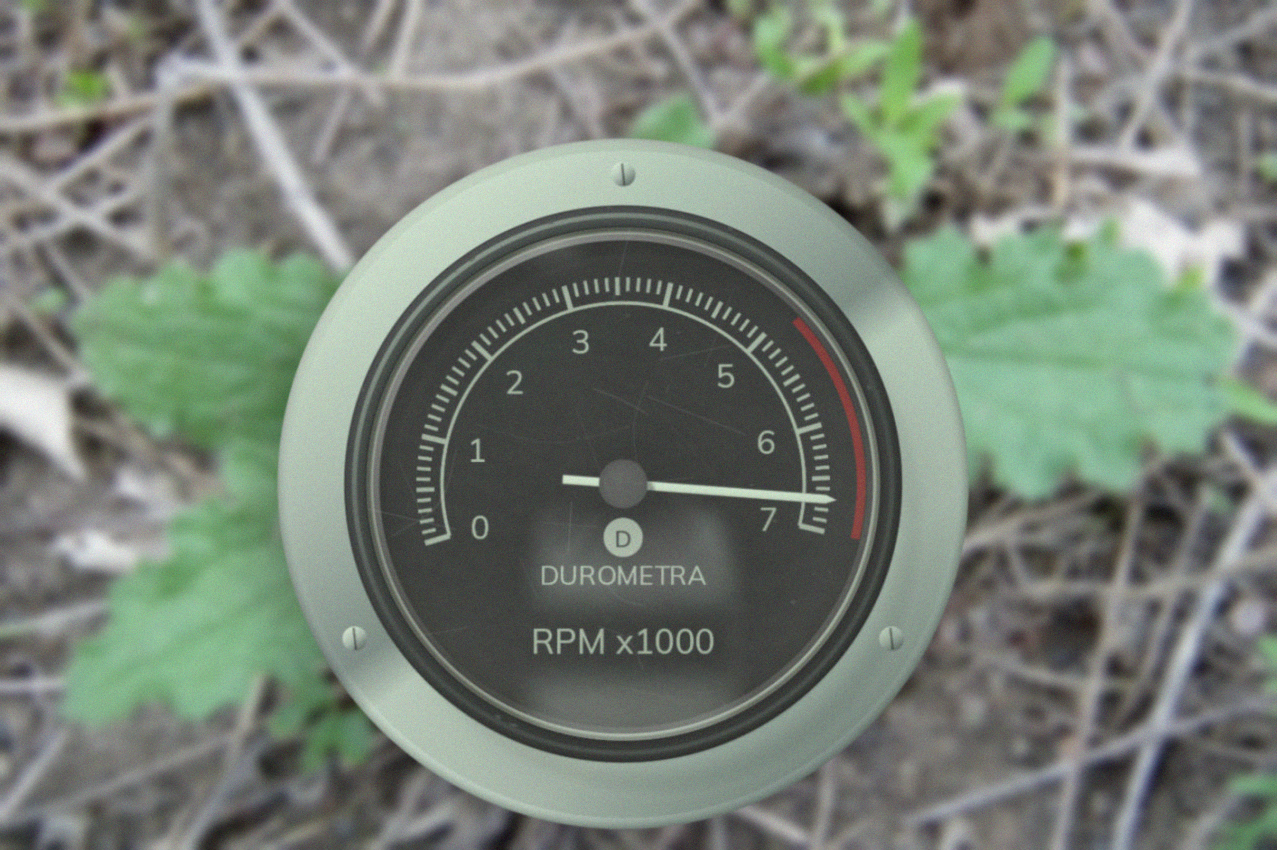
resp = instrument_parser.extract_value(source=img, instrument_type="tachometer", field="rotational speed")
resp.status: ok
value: 6700 rpm
